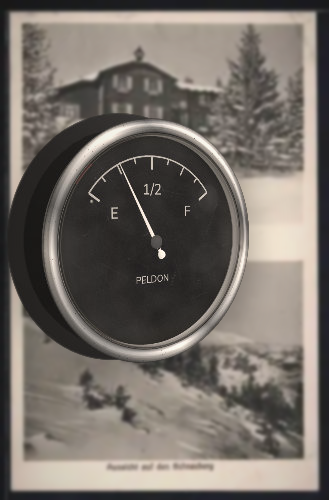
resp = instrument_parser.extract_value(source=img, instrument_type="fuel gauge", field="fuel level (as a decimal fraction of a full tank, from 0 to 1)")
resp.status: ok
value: 0.25
